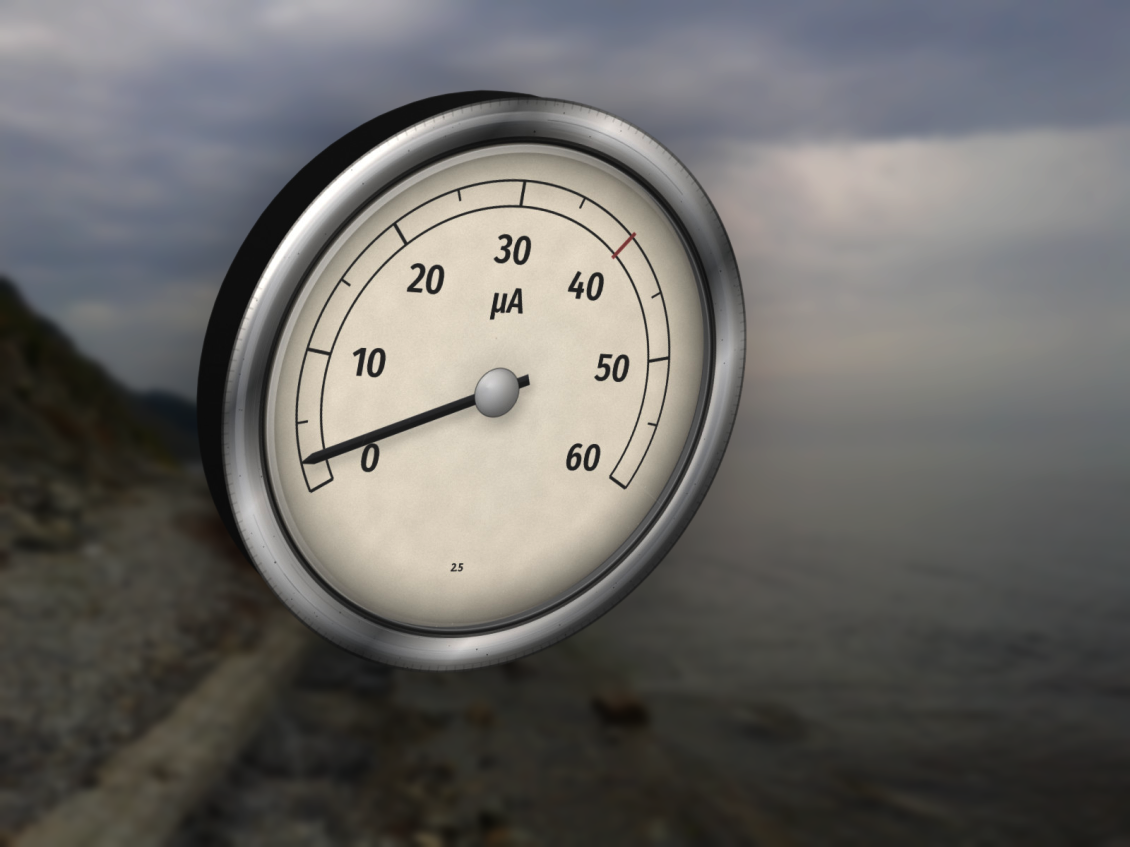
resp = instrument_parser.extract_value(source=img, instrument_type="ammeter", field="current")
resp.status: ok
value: 2.5 µA
